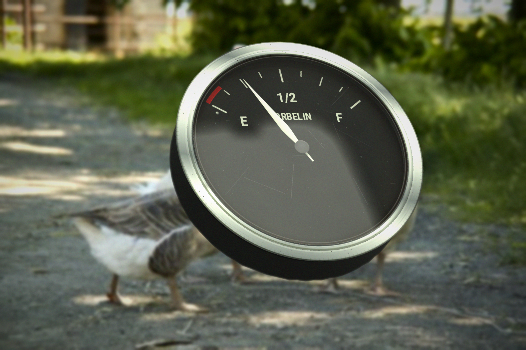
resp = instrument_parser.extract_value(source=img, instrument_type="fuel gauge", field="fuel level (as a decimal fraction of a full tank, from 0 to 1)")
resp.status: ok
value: 0.25
